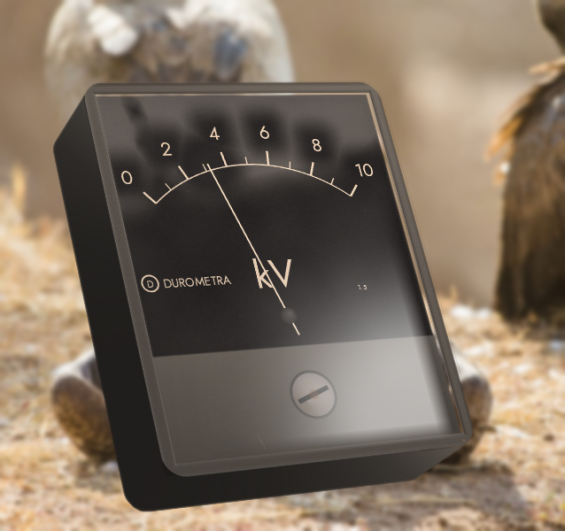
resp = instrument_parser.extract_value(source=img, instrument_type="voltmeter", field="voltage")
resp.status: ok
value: 3 kV
